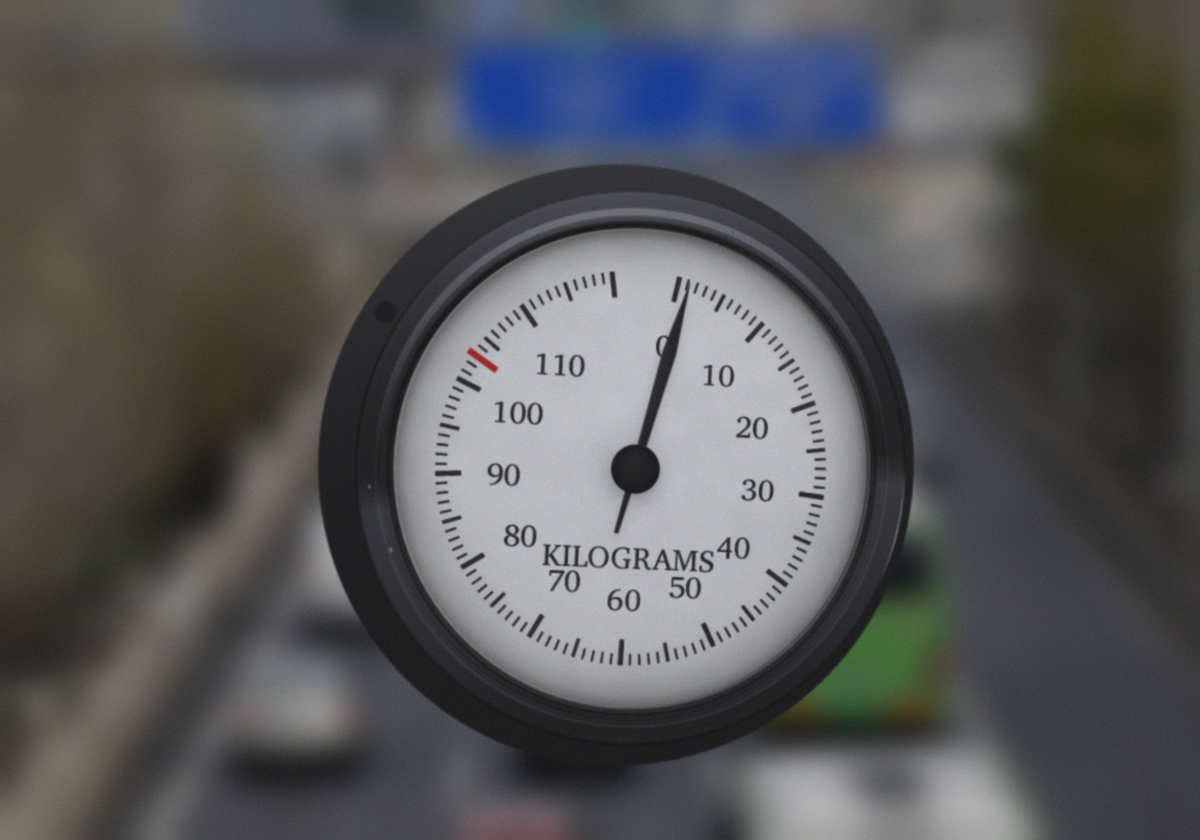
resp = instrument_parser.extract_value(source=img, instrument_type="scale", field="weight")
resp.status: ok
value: 1 kg
